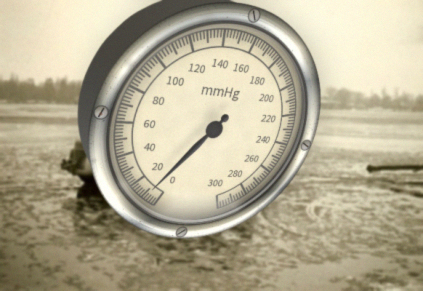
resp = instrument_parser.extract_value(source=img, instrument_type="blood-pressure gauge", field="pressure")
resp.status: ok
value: 10 mmHg
